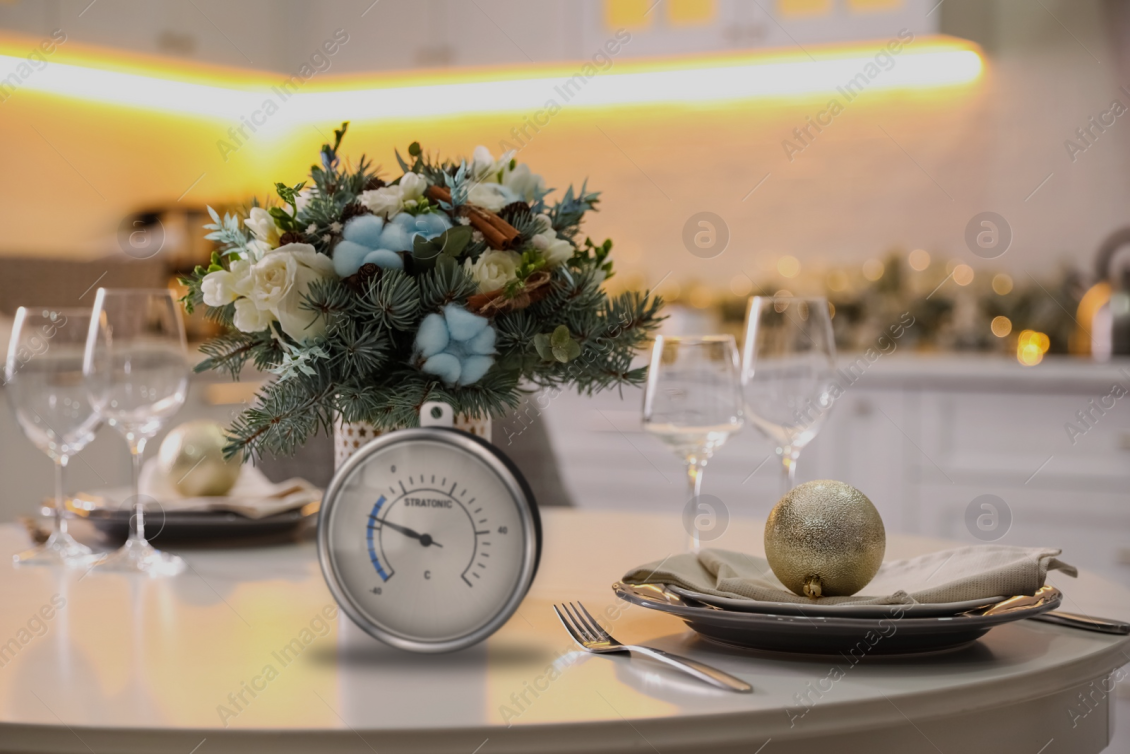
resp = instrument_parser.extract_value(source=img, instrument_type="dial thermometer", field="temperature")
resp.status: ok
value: -16 °C
